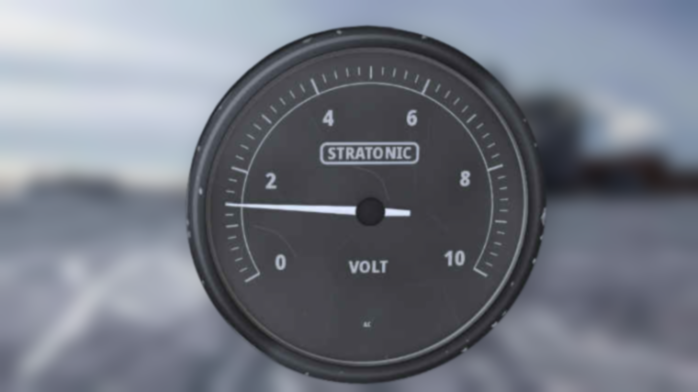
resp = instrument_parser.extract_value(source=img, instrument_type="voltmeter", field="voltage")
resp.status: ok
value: 1.4 V
